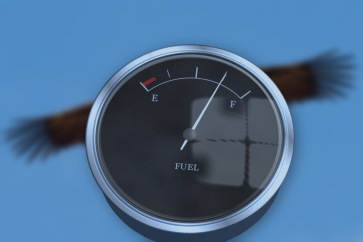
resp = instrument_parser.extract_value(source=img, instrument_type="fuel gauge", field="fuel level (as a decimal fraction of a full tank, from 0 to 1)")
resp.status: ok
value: 0.75
